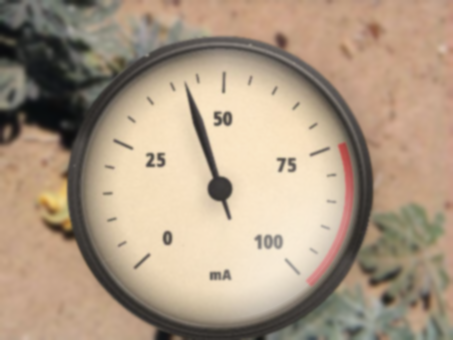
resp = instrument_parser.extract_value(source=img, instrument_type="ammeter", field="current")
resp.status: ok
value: 42.5 mA
